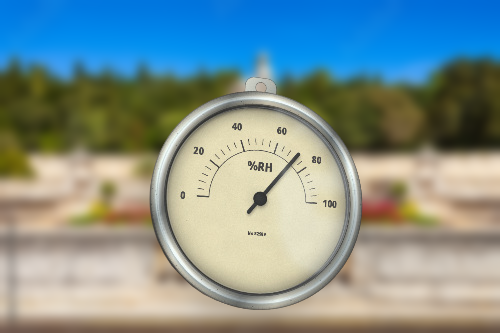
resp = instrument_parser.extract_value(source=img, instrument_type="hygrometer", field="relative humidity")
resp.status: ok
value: 72 %
